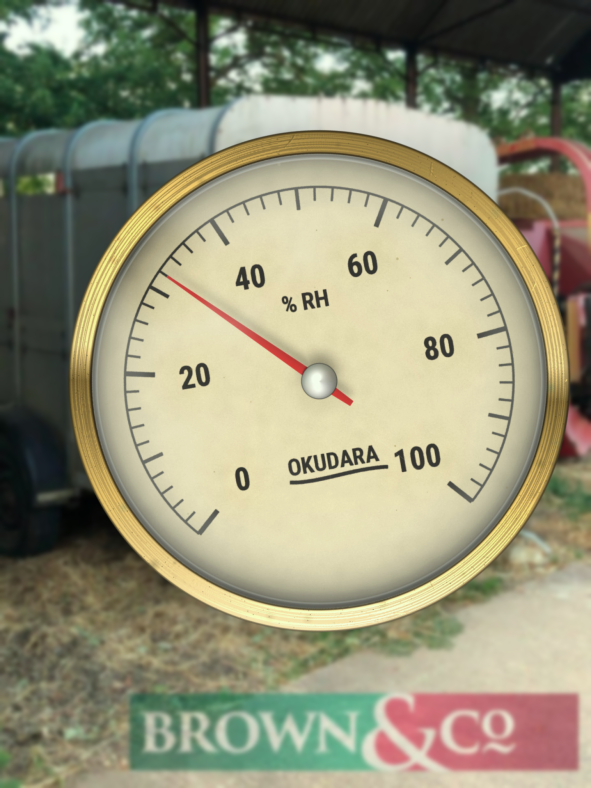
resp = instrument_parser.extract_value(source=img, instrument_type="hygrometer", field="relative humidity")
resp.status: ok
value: 32 %
